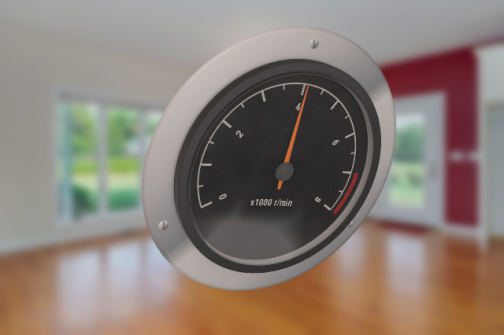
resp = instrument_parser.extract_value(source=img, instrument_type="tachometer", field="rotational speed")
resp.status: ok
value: 4000 rpm
